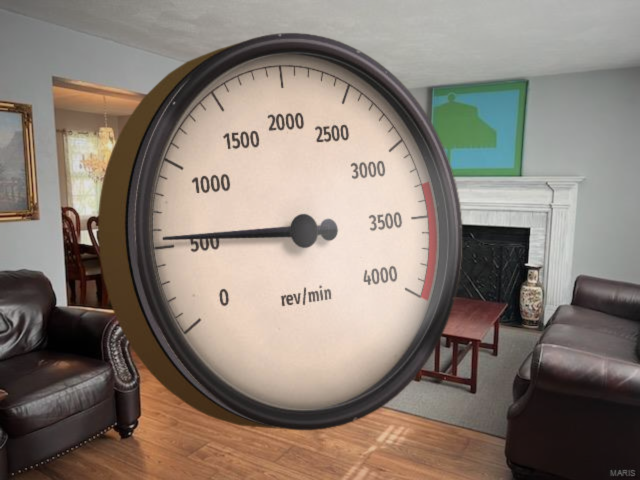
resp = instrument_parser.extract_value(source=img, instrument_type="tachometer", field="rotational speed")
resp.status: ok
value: 550 rpm
